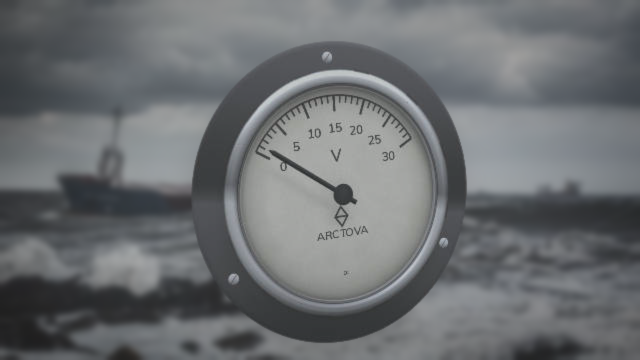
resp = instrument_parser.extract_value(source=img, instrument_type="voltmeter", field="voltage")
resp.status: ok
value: 1 V
